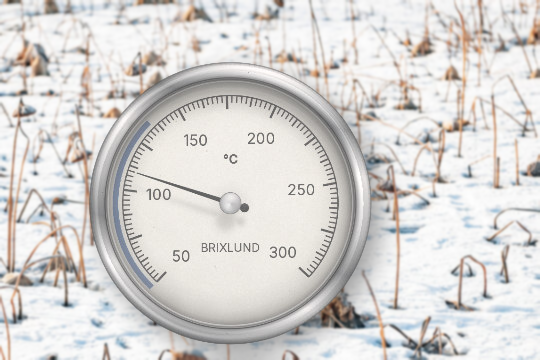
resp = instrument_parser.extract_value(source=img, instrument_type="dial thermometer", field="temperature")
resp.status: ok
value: 110 °C
